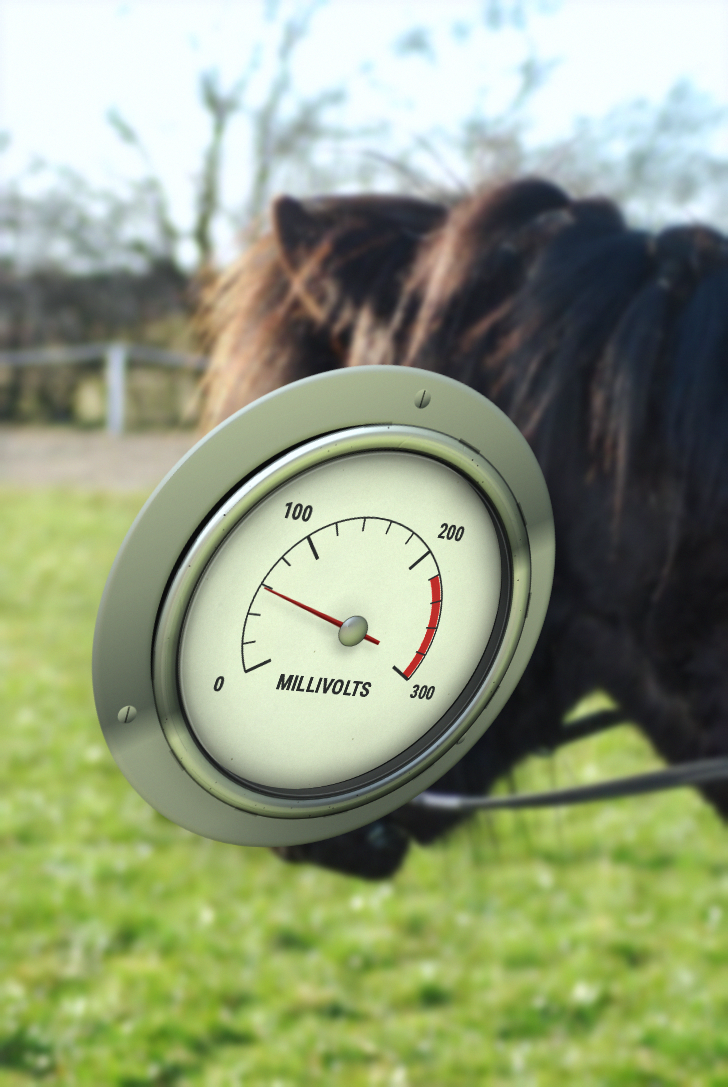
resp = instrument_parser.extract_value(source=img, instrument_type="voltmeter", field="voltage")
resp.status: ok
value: 60 mV
